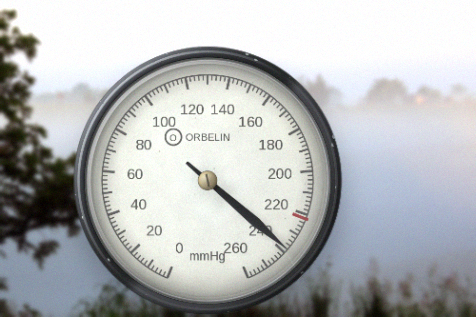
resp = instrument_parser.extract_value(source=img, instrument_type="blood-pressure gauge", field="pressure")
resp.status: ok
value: 238 mmHg
